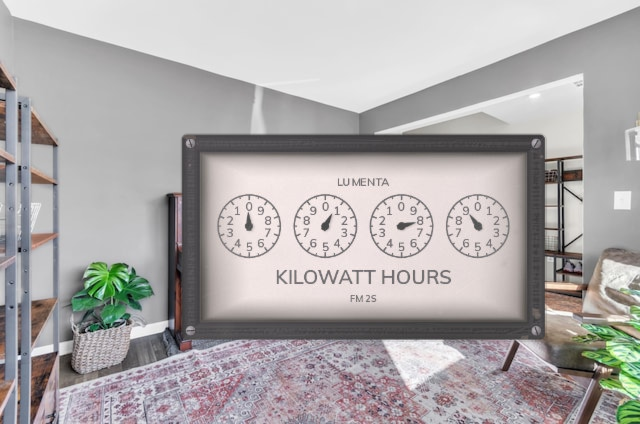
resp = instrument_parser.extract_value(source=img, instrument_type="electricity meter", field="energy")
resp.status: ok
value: 79 kWh
